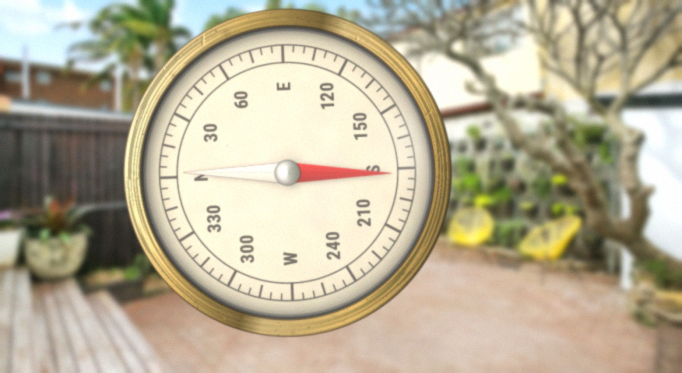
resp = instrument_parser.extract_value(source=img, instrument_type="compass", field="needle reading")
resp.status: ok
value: 182.5 °
